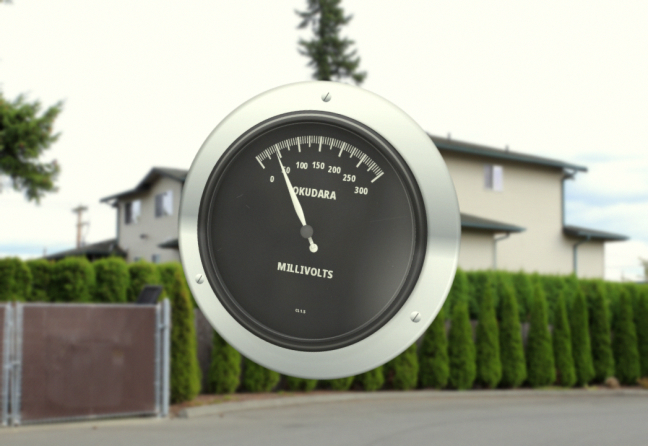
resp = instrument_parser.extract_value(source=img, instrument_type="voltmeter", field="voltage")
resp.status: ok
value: 50 mV
